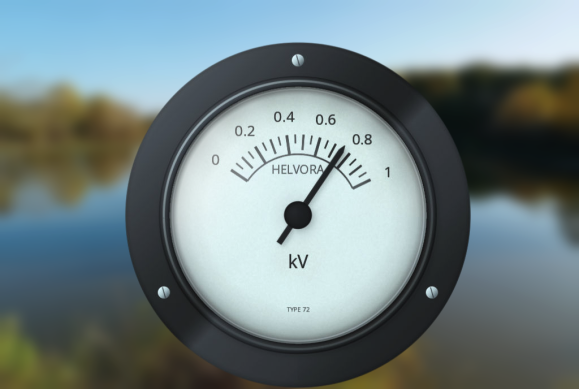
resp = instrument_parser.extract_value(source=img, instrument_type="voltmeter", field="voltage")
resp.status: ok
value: 0.75 kV
